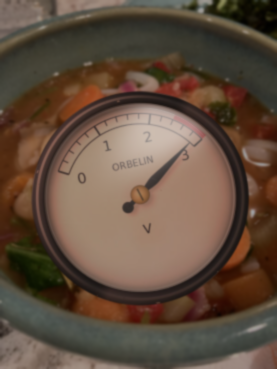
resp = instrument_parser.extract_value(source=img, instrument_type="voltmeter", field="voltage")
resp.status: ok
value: 2.9 V
